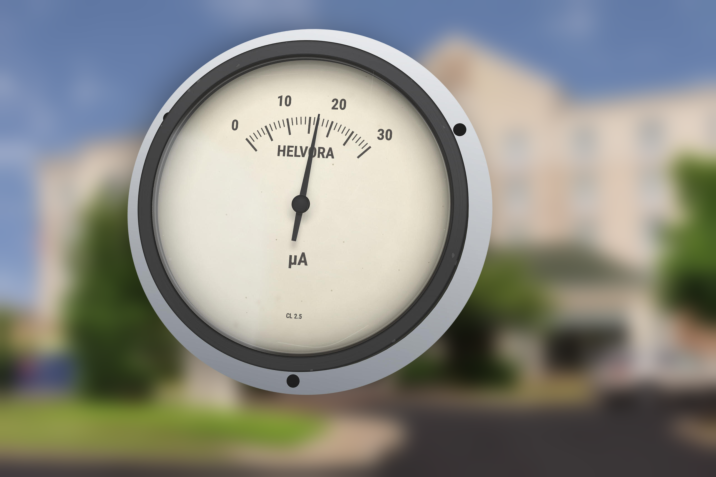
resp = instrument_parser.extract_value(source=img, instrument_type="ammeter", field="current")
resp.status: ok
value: 17 µA
